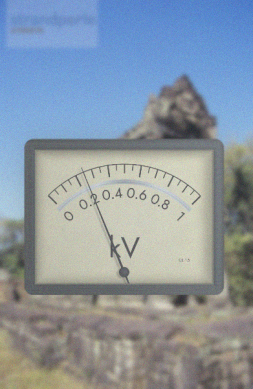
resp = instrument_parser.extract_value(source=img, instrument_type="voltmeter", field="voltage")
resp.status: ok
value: 0.25 kV
